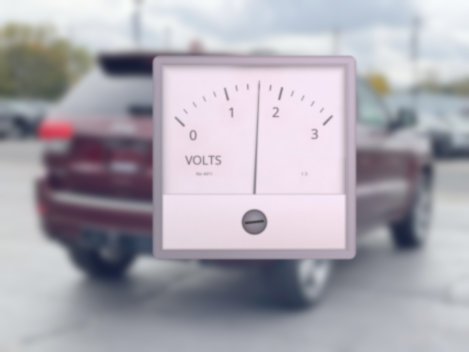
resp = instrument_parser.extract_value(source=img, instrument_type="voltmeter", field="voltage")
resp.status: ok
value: 1.6 V
